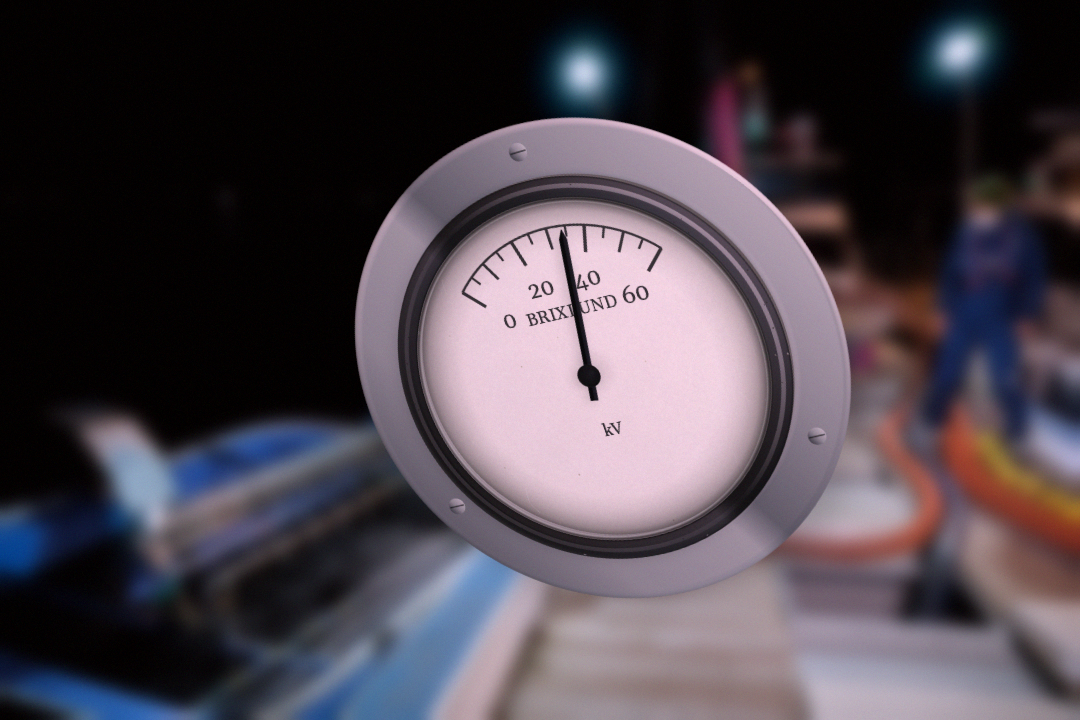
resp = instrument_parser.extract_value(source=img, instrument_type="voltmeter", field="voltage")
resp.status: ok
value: 35 kV
